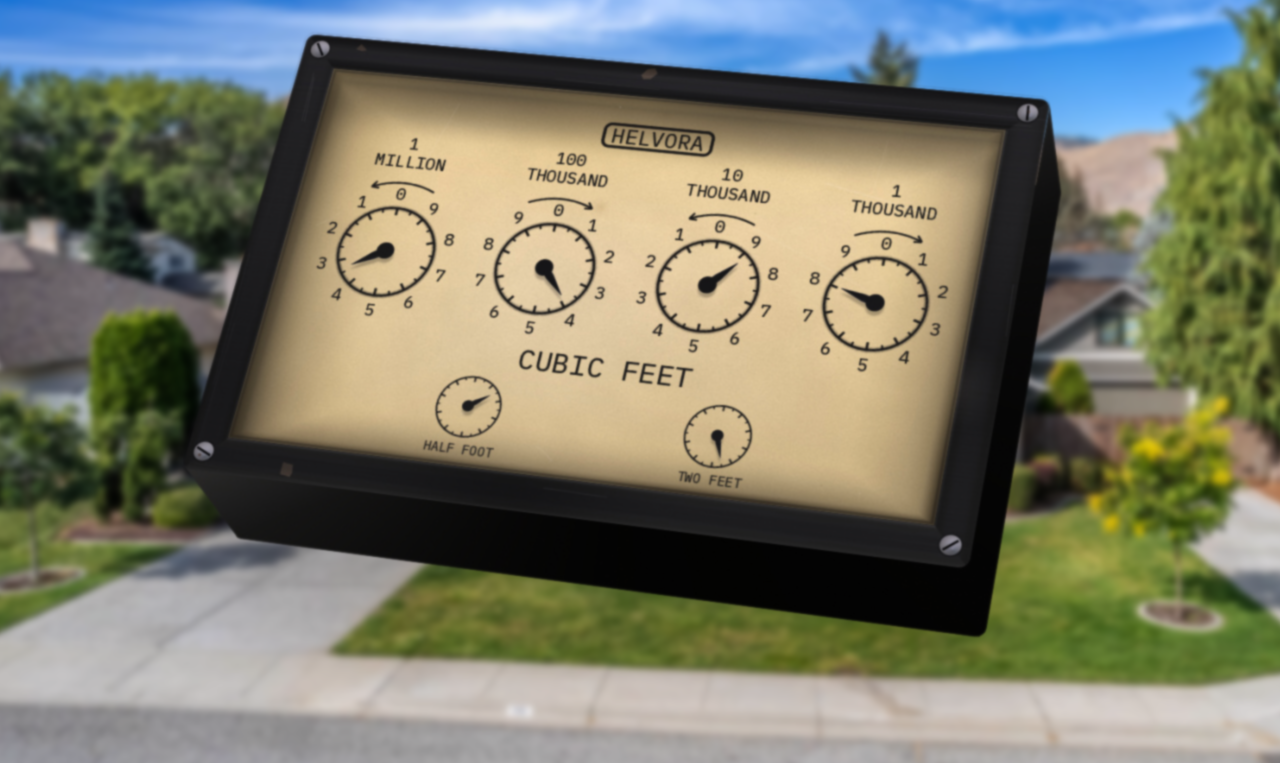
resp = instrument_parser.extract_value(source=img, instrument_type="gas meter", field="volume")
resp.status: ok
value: 338800 ft³
